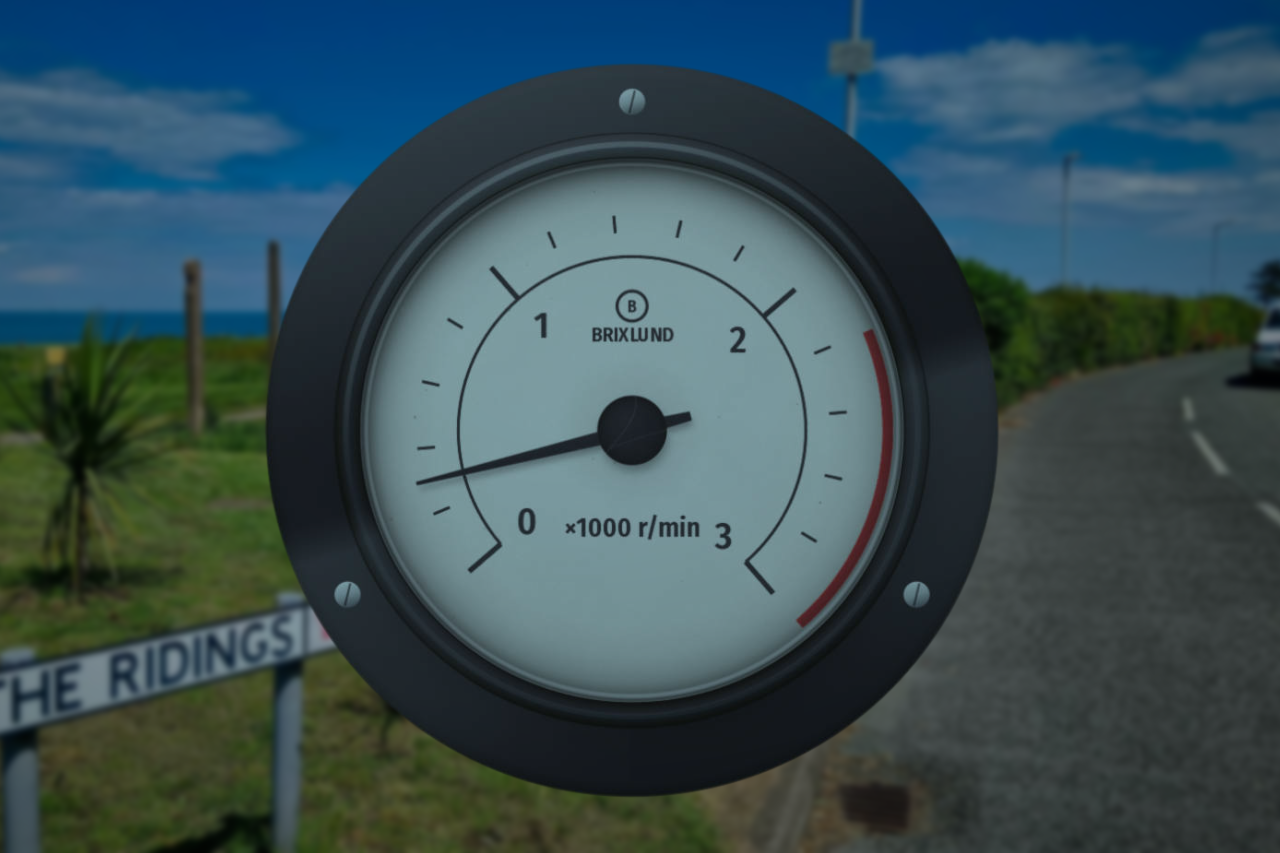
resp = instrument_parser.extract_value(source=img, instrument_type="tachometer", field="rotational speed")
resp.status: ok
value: 300 rpm
